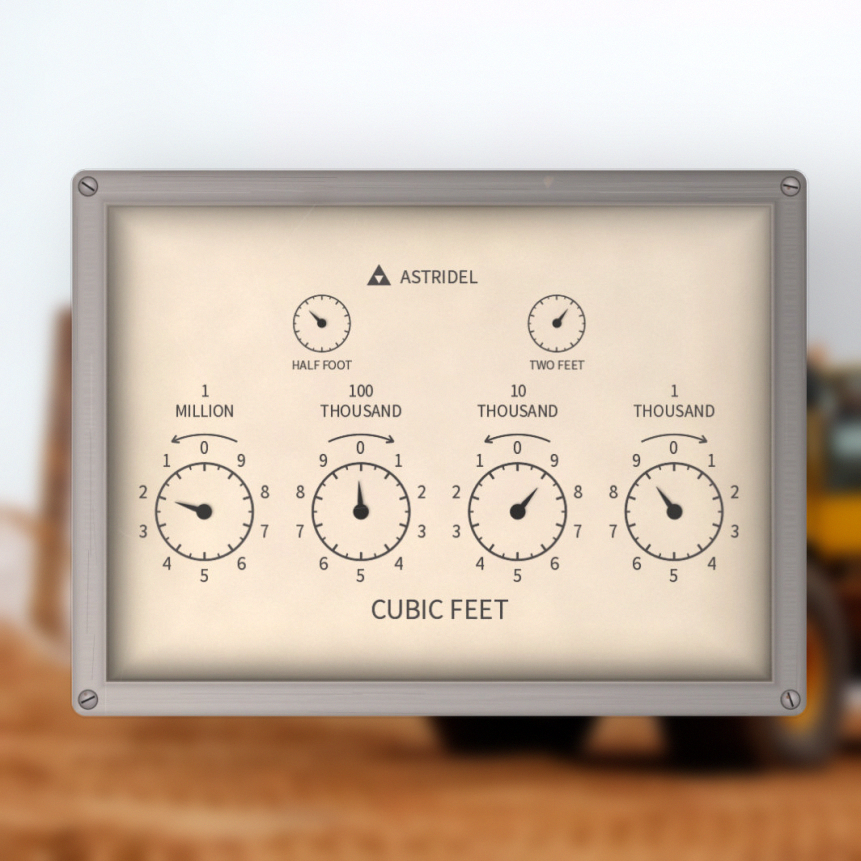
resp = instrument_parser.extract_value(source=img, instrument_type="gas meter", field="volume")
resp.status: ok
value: 198900 ft³
